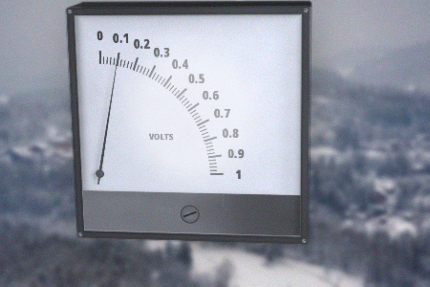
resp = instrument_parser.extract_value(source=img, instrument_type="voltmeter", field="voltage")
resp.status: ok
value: 0.1 V
